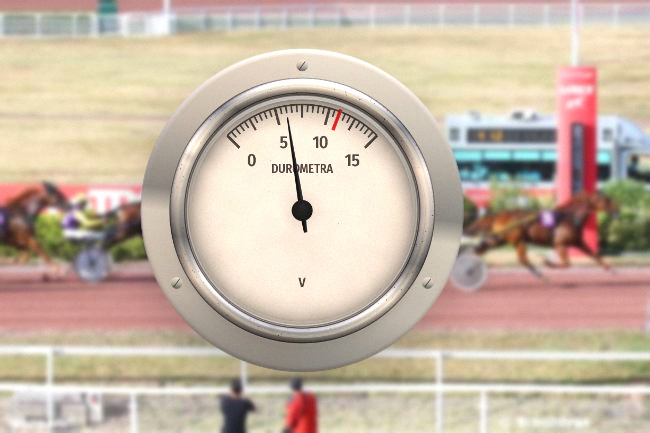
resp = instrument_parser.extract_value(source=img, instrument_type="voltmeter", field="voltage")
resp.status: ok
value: 6 V
